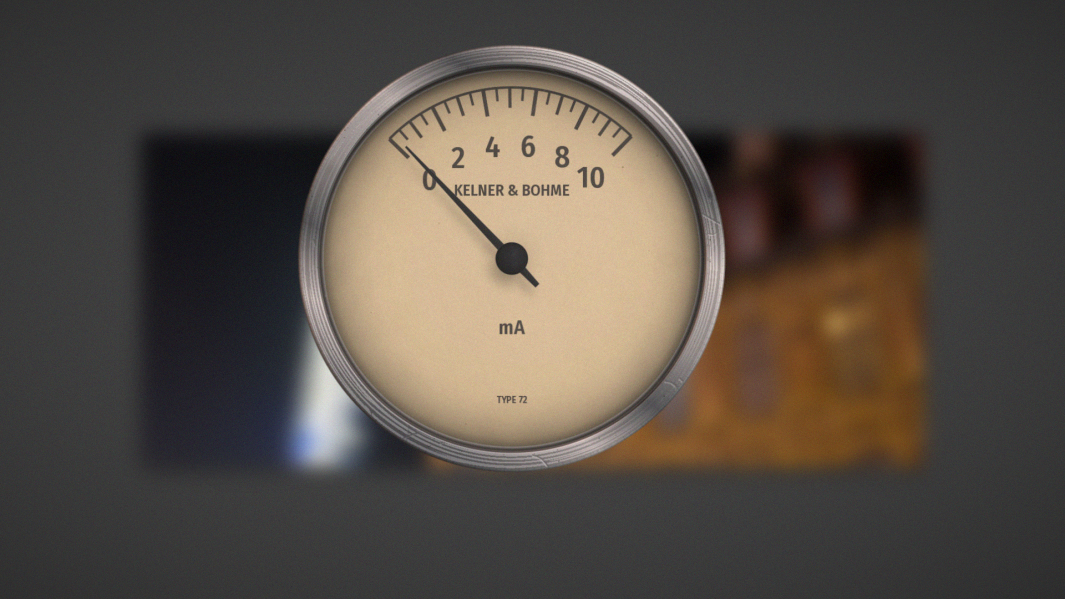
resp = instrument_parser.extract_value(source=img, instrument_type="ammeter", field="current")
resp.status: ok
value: 0.25 mA
